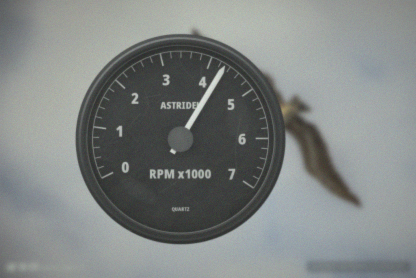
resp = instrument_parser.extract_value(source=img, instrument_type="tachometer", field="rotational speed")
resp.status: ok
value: 4300 rpm
